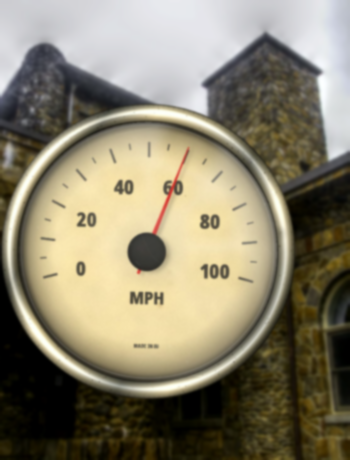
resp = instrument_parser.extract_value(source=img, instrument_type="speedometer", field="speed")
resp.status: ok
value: 60 mph
